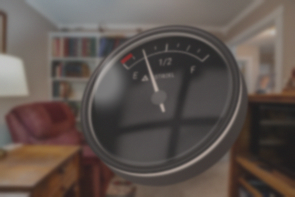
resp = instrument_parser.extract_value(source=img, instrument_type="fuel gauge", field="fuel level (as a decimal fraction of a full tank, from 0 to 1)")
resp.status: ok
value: 0.25
